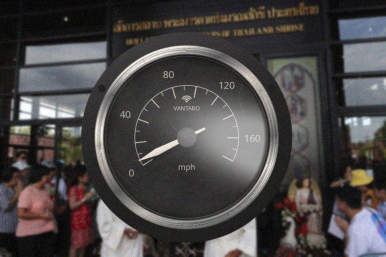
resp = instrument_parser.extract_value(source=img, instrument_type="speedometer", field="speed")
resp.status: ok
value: 5 mph
